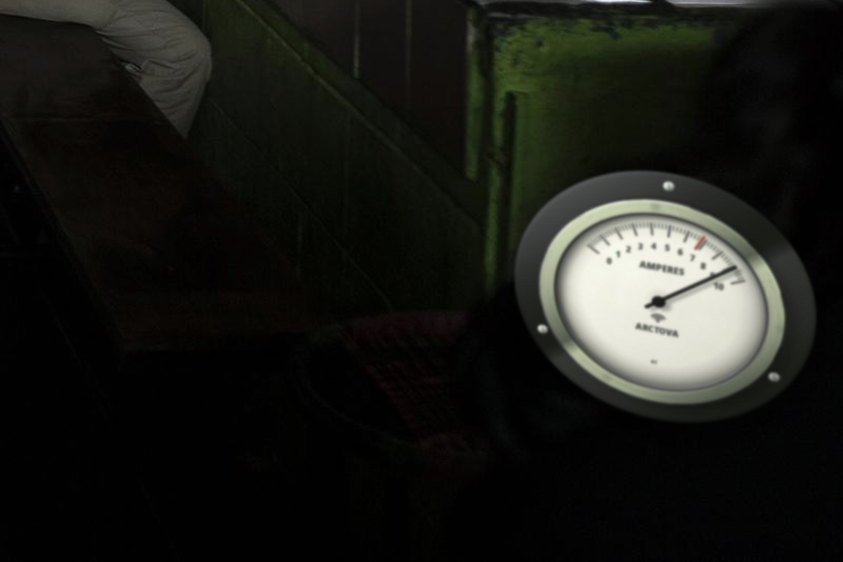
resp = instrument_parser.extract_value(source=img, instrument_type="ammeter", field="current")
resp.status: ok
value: 9 A
